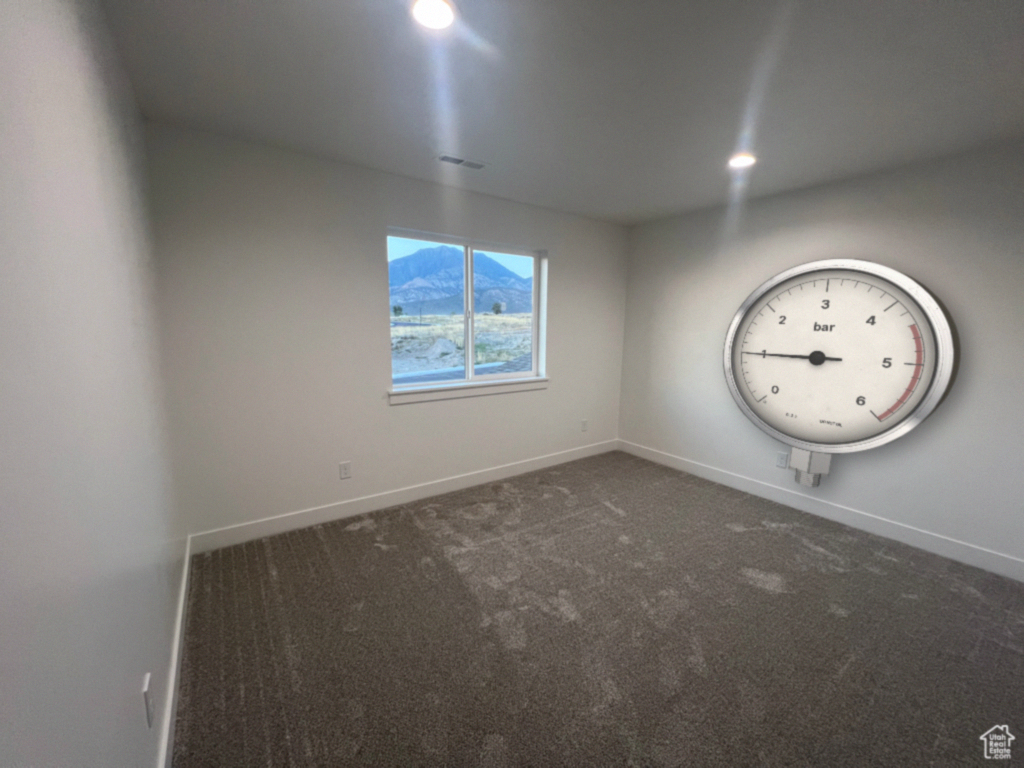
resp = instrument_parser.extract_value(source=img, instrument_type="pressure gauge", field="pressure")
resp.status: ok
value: 1 bar
